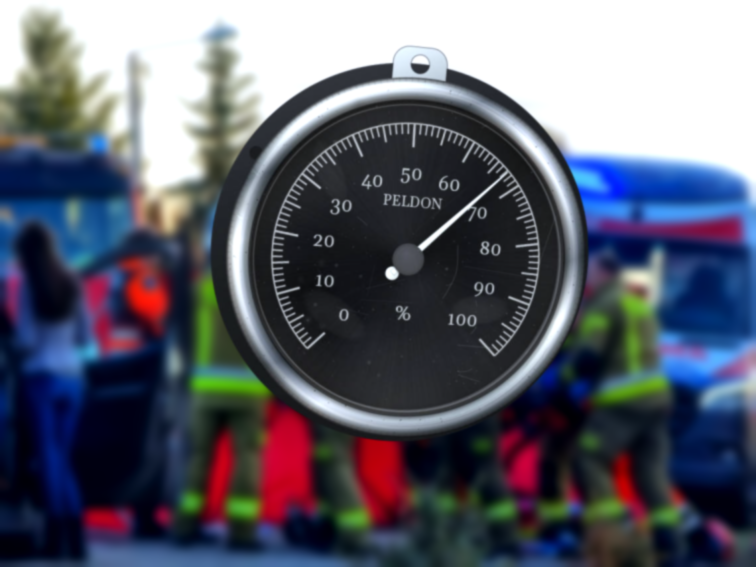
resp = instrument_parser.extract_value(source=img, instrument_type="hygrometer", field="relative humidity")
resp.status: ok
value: 67 %
